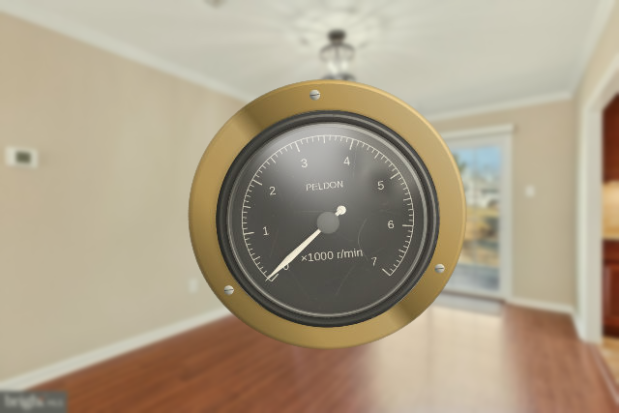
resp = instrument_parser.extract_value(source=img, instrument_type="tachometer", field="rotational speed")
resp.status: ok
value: 100 rpm
